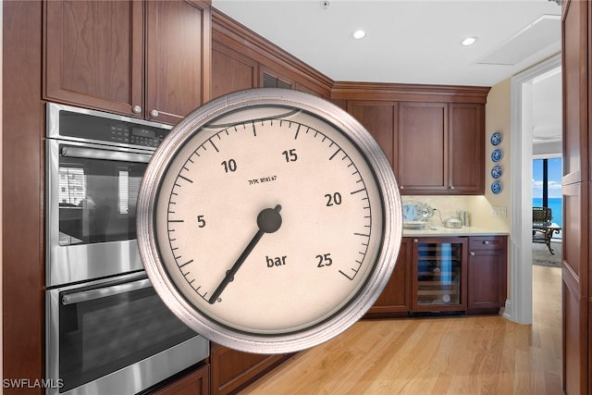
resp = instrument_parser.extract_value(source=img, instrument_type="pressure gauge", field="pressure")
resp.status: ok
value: 0 bar
